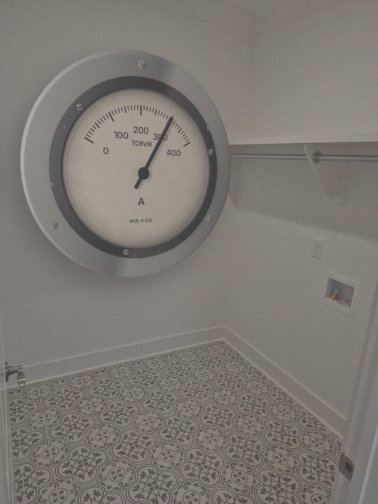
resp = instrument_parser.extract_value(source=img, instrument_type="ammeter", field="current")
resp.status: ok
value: 300 A
